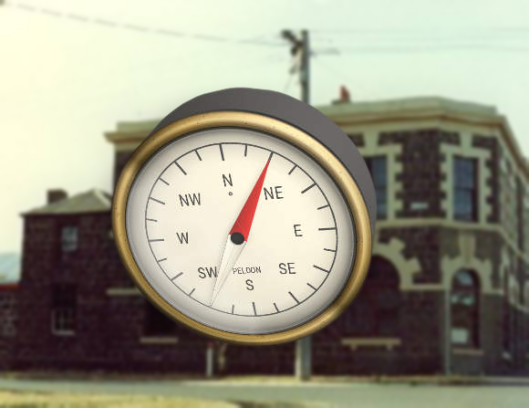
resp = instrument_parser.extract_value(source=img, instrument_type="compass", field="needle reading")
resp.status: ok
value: 30 °
